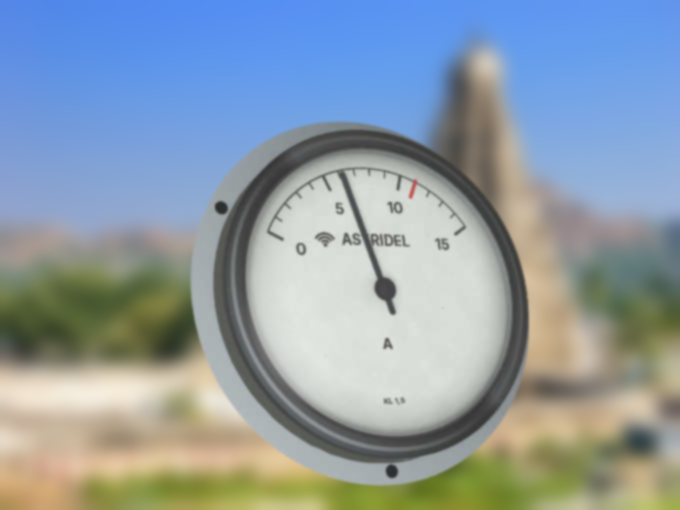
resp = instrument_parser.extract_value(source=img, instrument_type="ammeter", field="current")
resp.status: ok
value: 6 A
